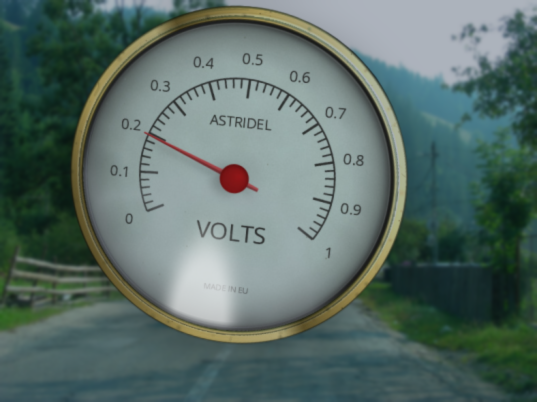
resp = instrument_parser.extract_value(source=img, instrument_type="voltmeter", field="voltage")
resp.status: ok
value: 0.2 V
